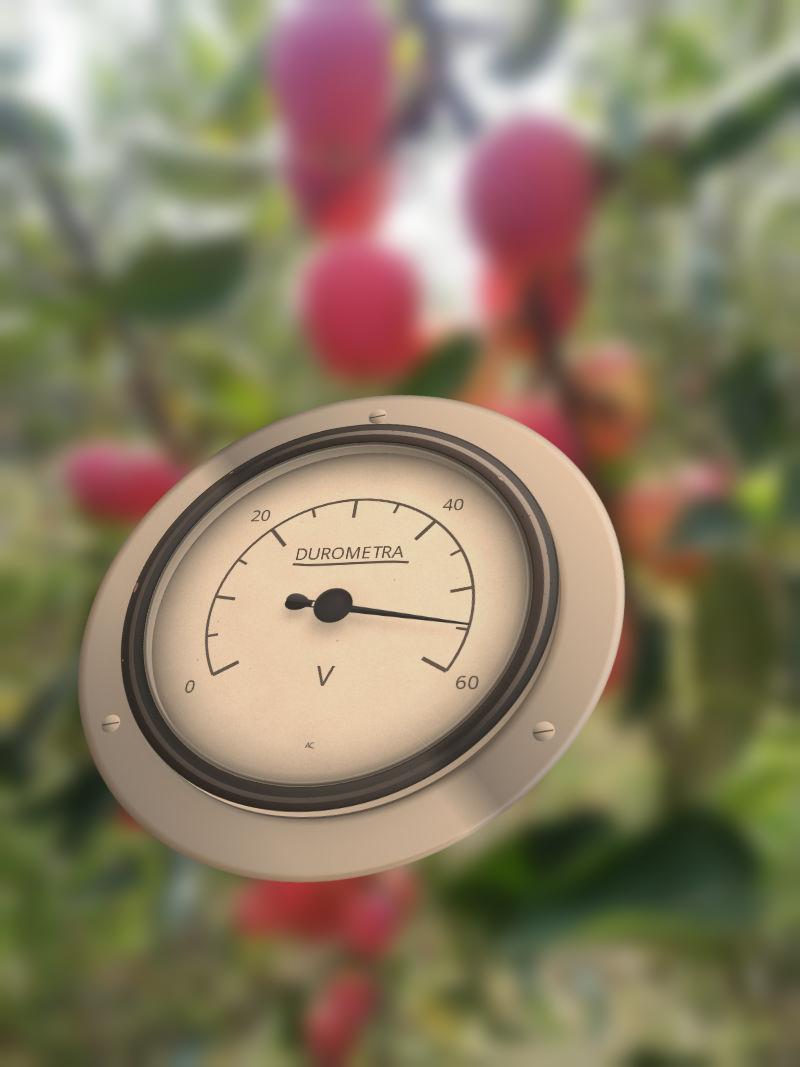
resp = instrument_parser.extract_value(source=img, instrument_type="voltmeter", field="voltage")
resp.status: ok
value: 55 V
